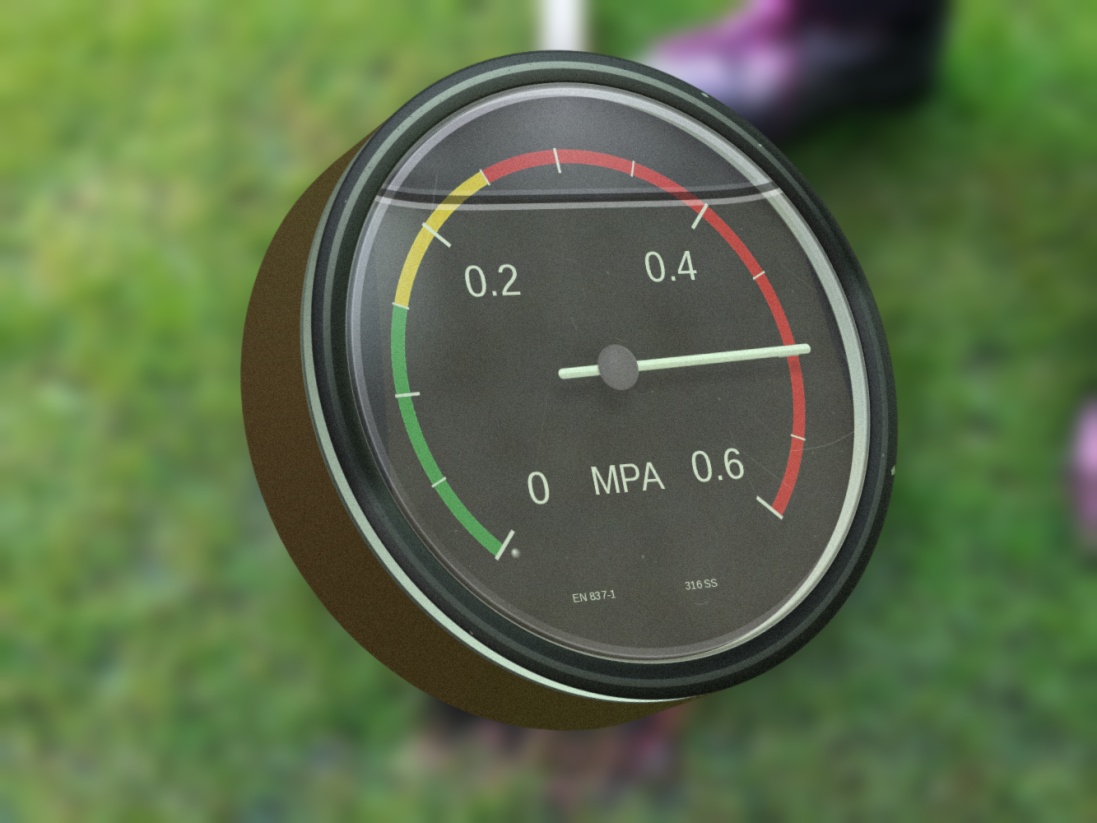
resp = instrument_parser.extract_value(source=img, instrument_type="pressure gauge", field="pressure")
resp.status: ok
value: 0.5 MPa
